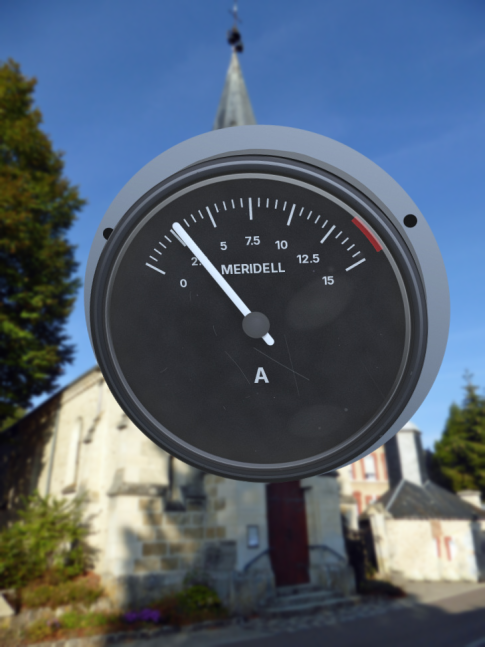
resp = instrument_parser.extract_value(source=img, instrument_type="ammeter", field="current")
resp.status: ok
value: 3 A
